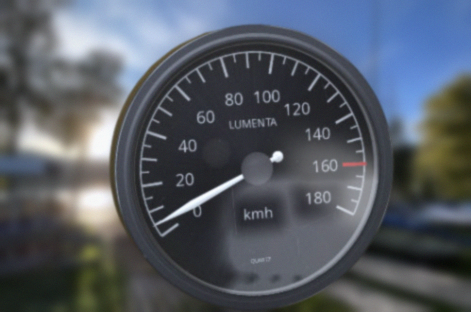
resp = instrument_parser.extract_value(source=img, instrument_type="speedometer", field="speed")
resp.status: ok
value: 5 km/h
